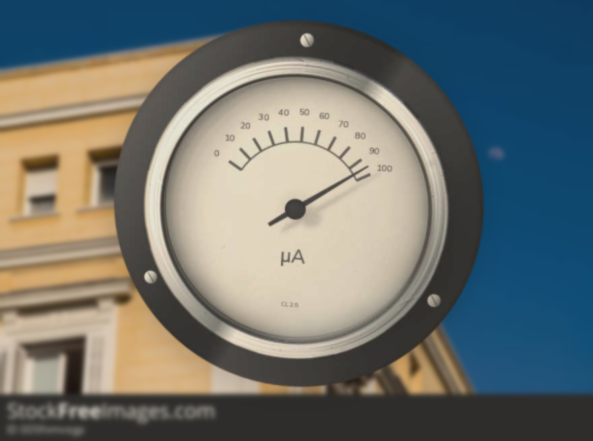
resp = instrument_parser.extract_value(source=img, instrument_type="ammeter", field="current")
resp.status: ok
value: 95 µA
